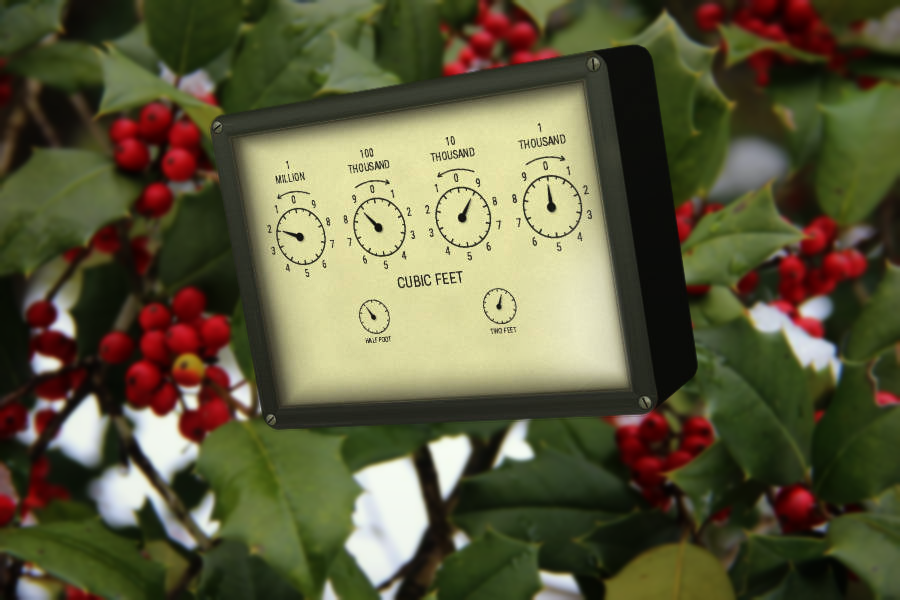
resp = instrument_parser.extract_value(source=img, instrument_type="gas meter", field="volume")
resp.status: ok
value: 189000 ft³
